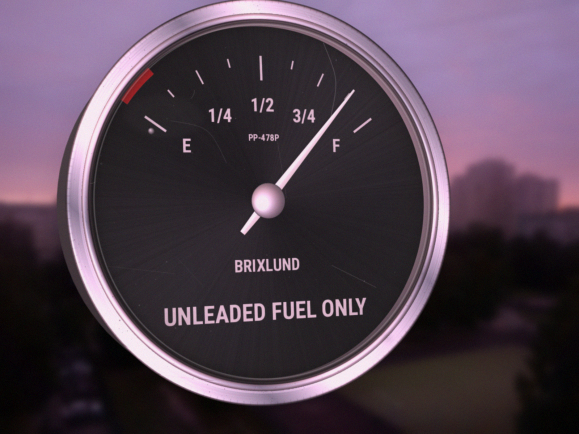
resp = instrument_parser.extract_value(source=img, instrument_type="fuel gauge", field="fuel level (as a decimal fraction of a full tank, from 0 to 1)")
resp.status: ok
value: 0.875
